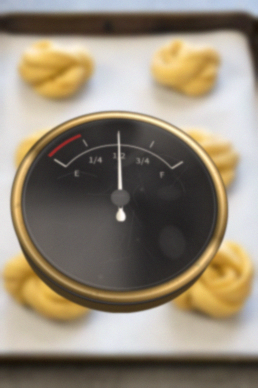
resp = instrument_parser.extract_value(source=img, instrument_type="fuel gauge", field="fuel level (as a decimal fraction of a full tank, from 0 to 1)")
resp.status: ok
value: 0.5
